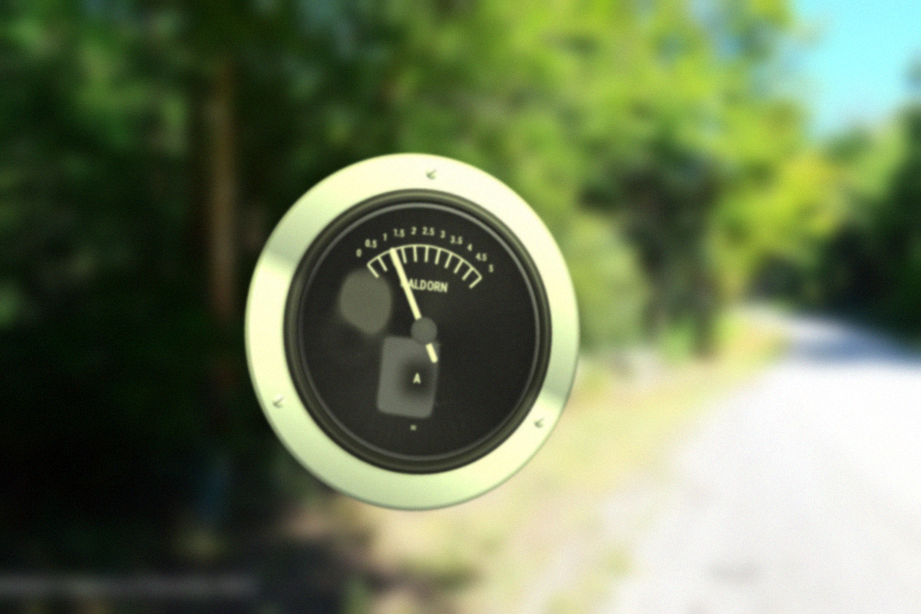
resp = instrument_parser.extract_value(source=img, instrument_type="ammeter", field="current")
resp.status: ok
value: 1 A
